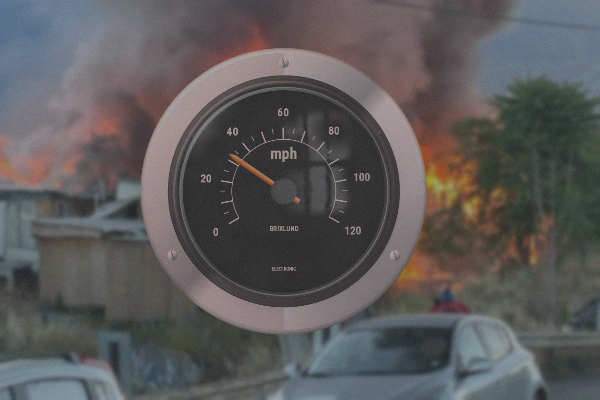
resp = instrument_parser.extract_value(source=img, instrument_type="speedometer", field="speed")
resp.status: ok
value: 32.5 mph
